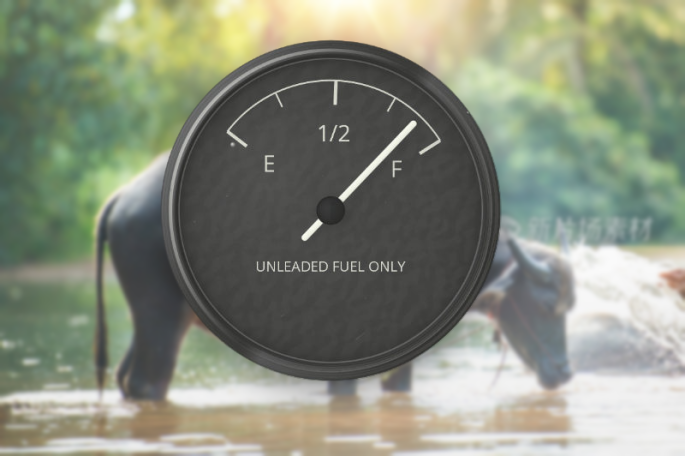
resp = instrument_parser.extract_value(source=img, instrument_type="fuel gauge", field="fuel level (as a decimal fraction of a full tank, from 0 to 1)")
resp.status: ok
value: 0.875
